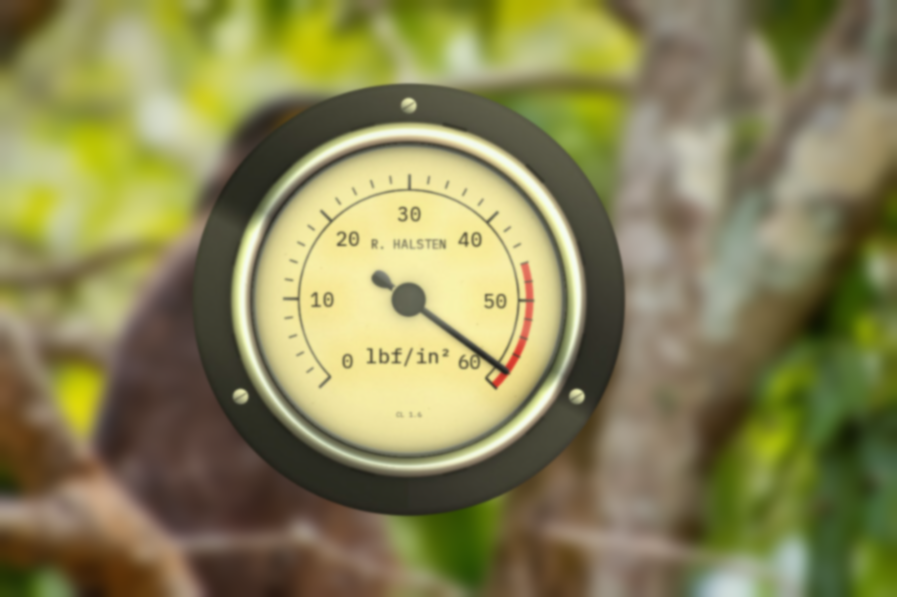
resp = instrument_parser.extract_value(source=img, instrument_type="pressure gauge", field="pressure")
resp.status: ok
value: 58 psi
